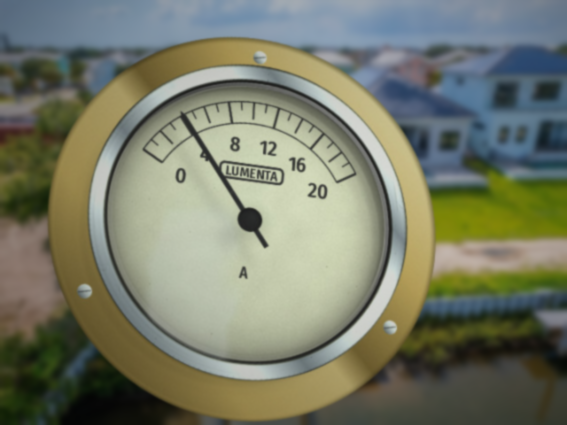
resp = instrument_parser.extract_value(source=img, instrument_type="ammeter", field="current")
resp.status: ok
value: 4 A
